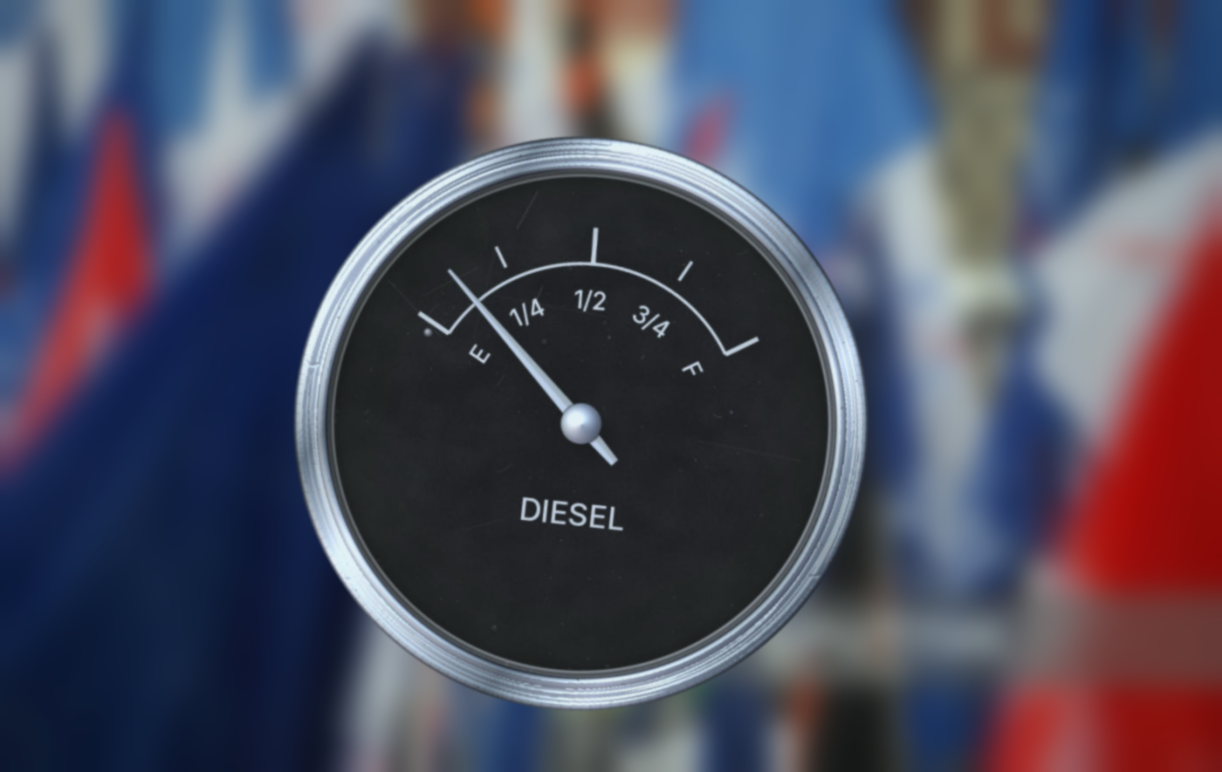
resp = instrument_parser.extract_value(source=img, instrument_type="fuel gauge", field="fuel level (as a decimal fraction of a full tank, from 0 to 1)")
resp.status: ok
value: 0.125
